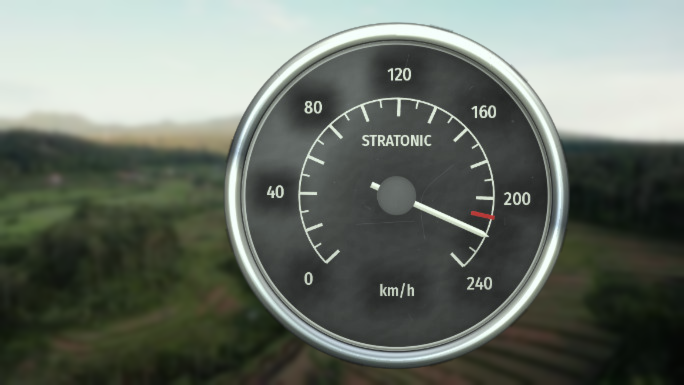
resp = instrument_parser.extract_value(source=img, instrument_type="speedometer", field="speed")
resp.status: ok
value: 220 km/h
